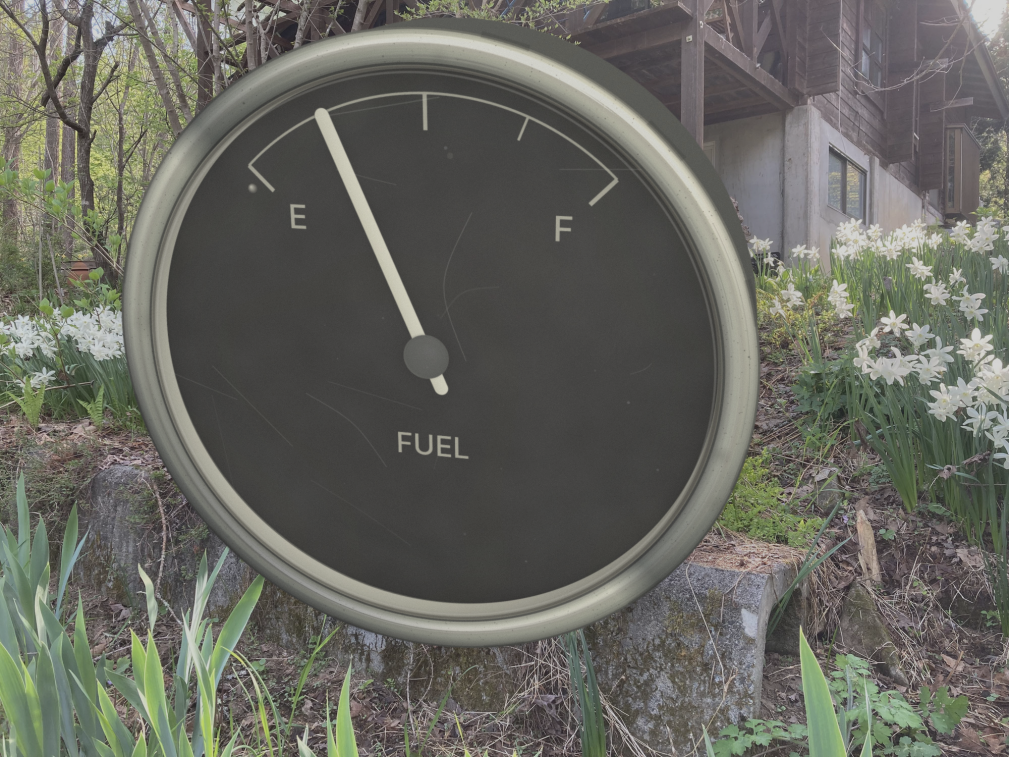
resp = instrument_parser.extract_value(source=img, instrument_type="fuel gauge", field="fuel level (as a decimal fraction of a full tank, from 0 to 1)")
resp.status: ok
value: 0.25
